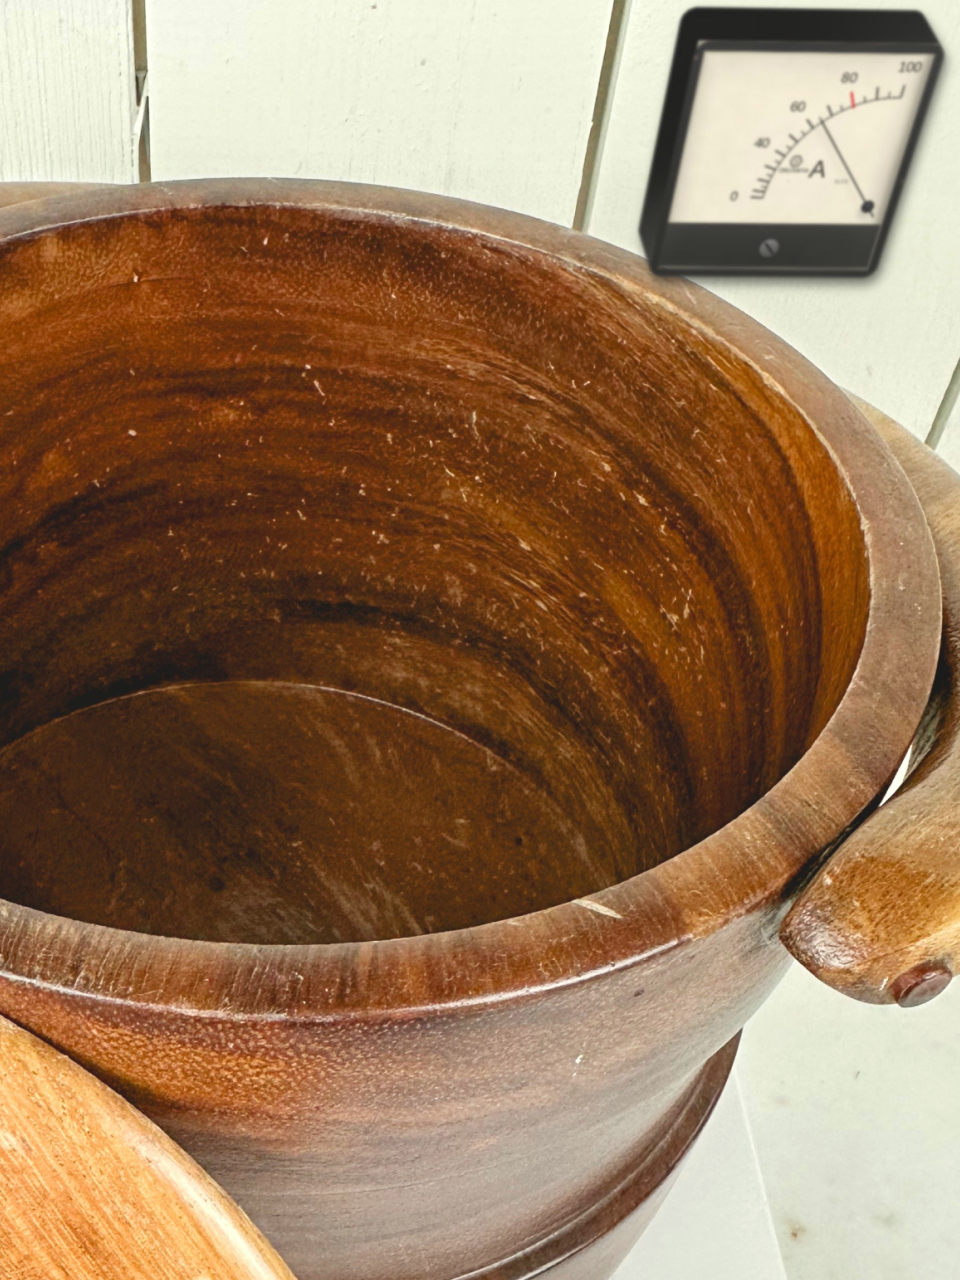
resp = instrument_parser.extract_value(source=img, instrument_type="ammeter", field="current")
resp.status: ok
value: 65 A
